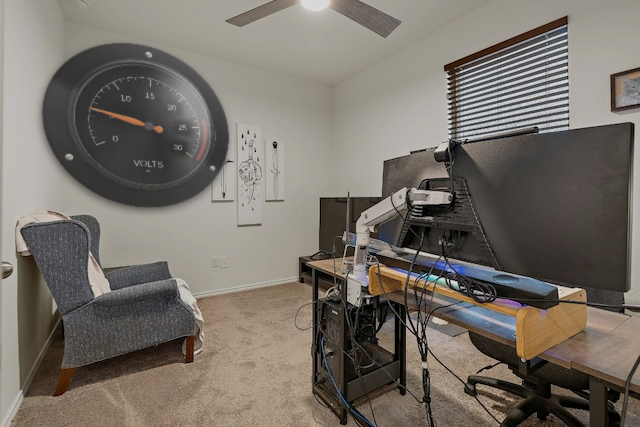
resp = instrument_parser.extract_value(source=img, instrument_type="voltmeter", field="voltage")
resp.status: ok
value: 5 V
